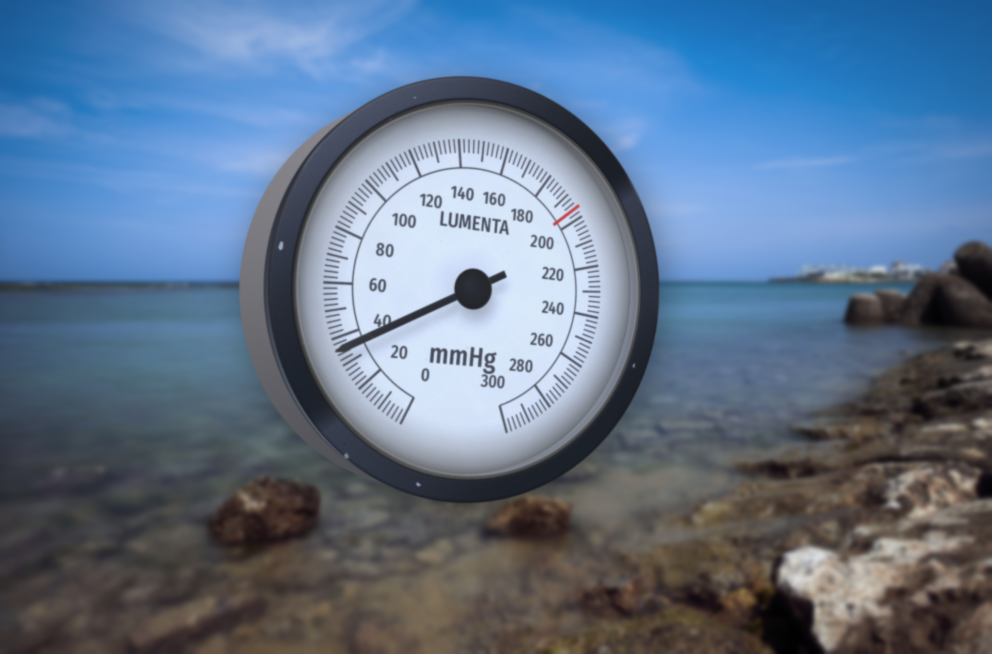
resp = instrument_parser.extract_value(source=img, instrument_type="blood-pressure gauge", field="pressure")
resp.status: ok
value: 36 mmHg
